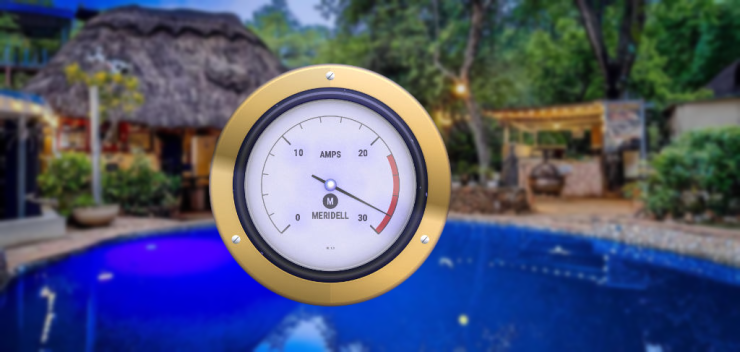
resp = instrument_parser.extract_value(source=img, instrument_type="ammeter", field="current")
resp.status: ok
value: 28 A
